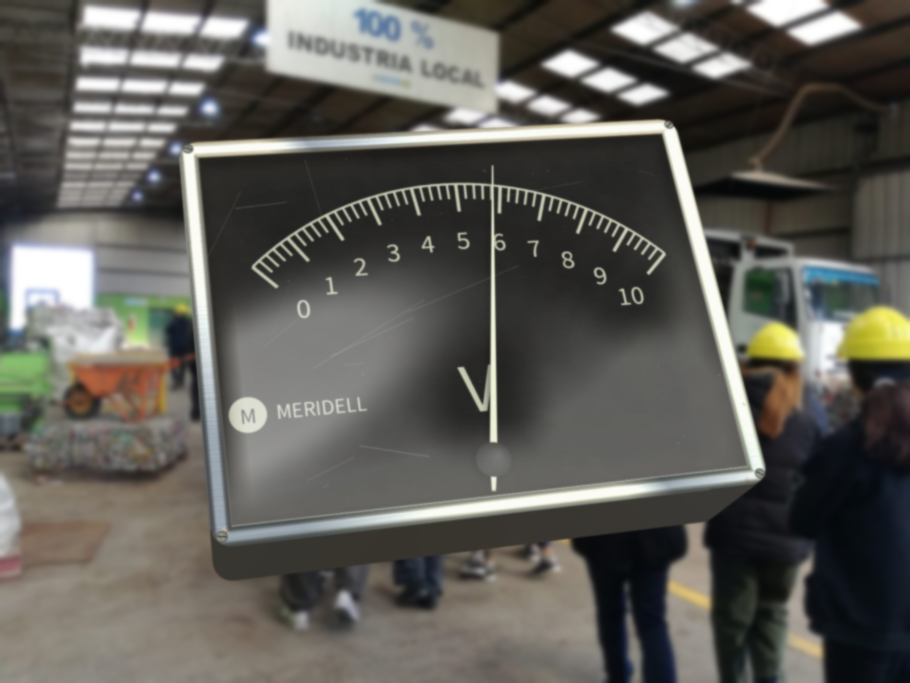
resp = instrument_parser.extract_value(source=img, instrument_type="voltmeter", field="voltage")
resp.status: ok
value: 5.8 V
